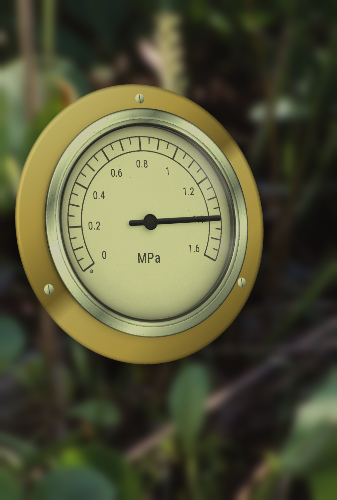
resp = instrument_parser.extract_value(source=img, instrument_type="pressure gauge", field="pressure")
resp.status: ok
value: 1.4 MPa
